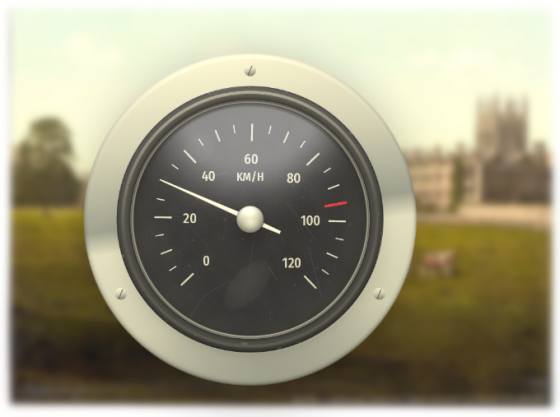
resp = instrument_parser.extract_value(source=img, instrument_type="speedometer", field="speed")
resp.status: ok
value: 30 km/h
